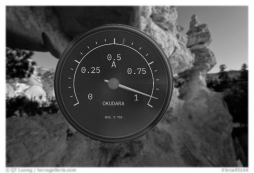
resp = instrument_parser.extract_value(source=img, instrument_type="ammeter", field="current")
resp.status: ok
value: 0.95 A
